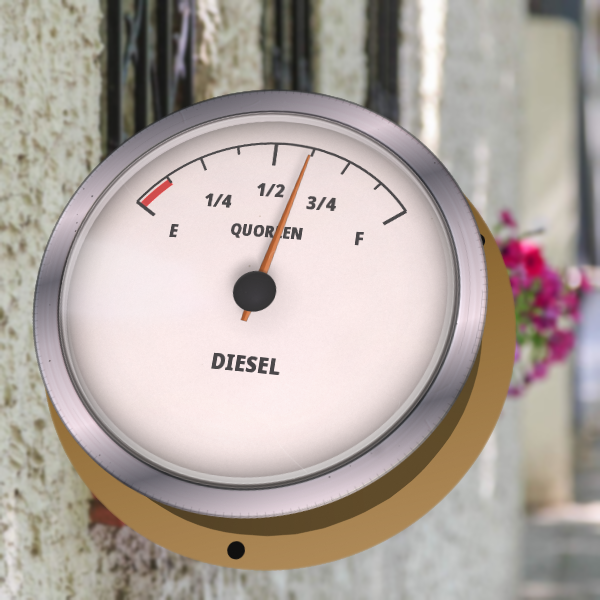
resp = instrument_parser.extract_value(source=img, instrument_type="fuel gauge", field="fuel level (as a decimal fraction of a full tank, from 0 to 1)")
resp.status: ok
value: 0.625
